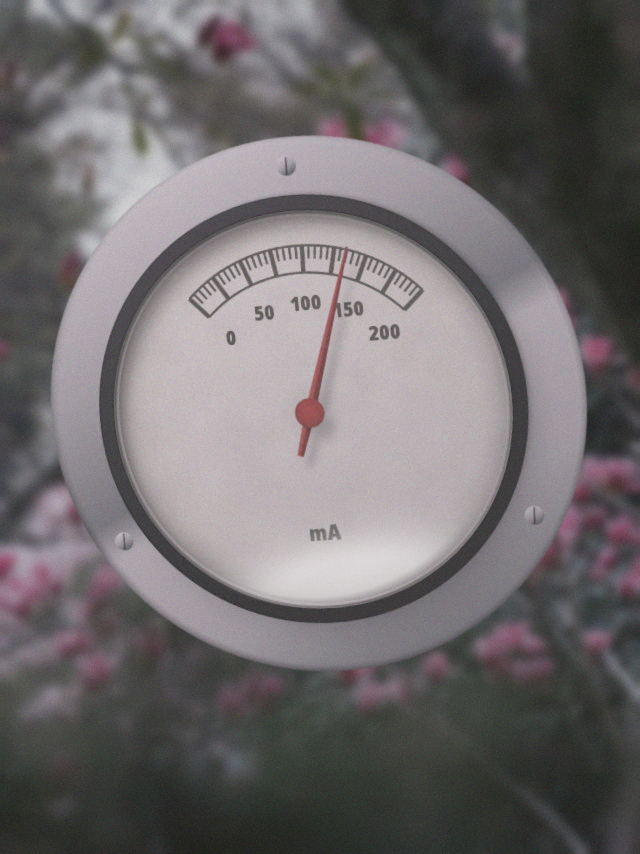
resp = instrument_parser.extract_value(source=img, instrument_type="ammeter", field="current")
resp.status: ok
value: 135 mA
